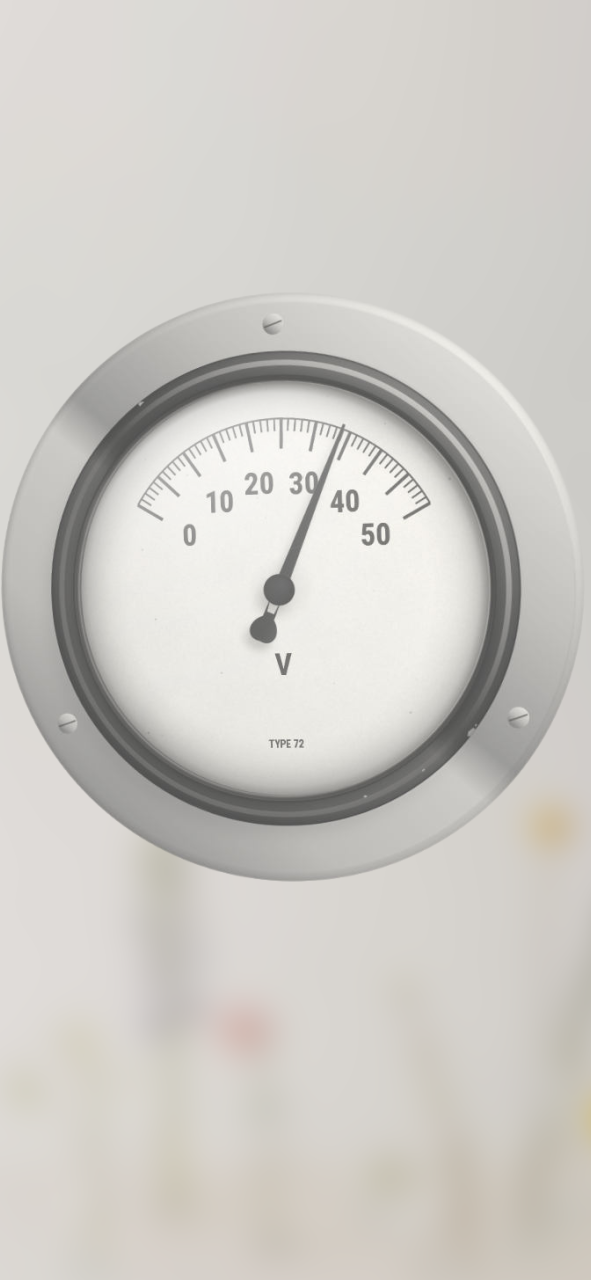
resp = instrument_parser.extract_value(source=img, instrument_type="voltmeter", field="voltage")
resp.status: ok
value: 34 V
